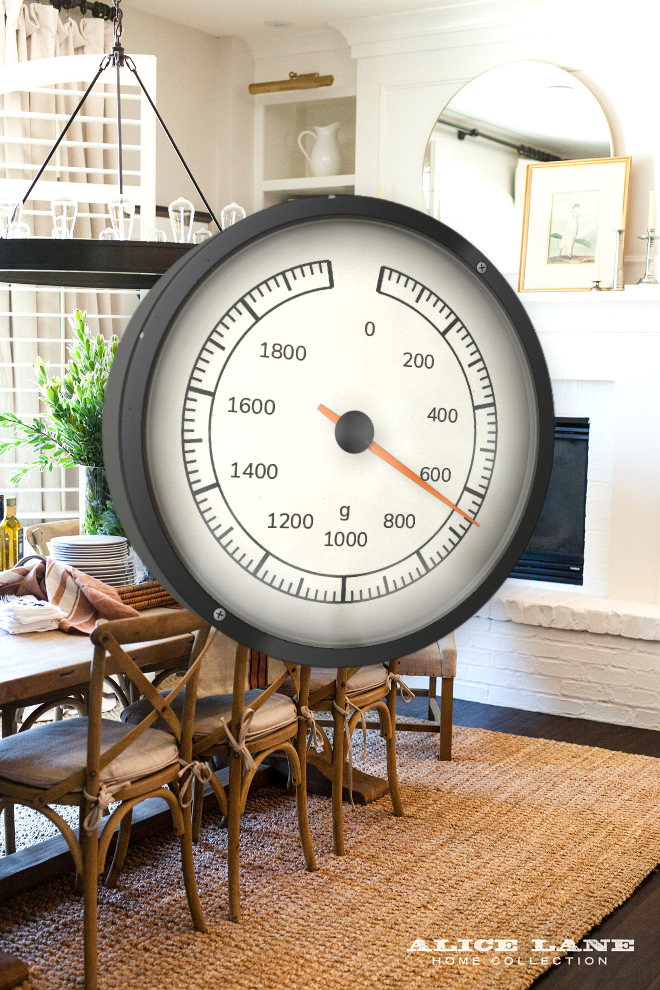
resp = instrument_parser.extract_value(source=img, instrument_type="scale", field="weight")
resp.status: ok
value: 660 g
